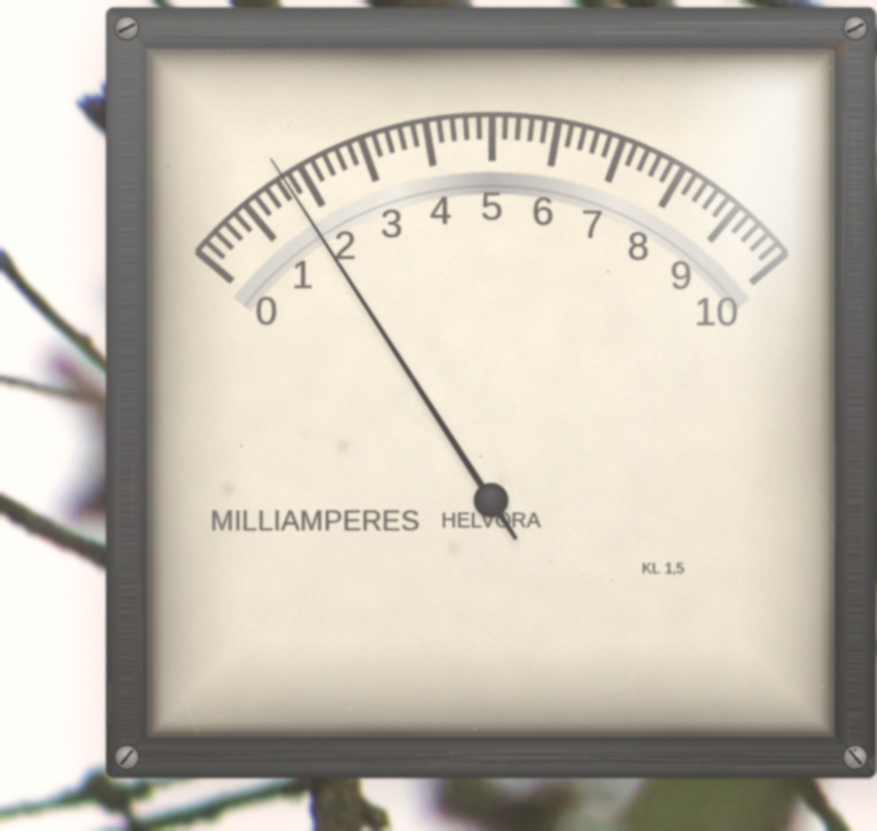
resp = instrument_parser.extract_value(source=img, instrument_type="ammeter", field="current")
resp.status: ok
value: 1.7 mA
